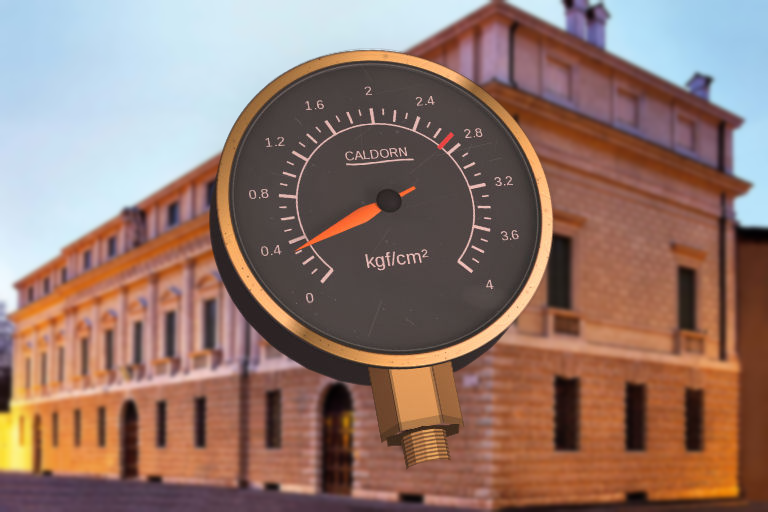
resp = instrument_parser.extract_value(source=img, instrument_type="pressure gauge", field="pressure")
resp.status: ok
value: 0.3 kg/cm²
